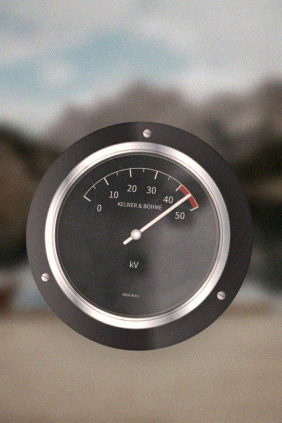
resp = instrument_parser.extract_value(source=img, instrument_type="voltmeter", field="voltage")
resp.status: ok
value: 45 kV
